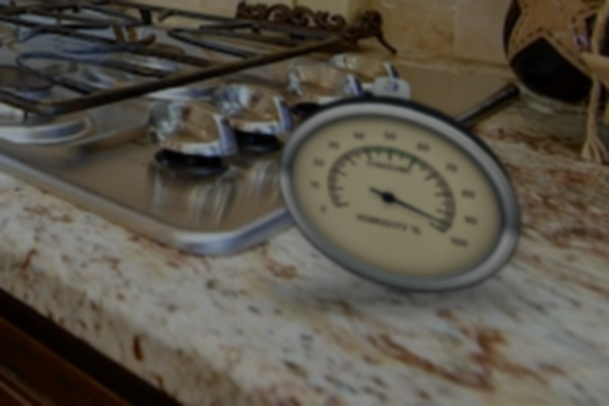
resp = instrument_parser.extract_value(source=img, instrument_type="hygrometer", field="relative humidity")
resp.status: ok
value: 95 %
